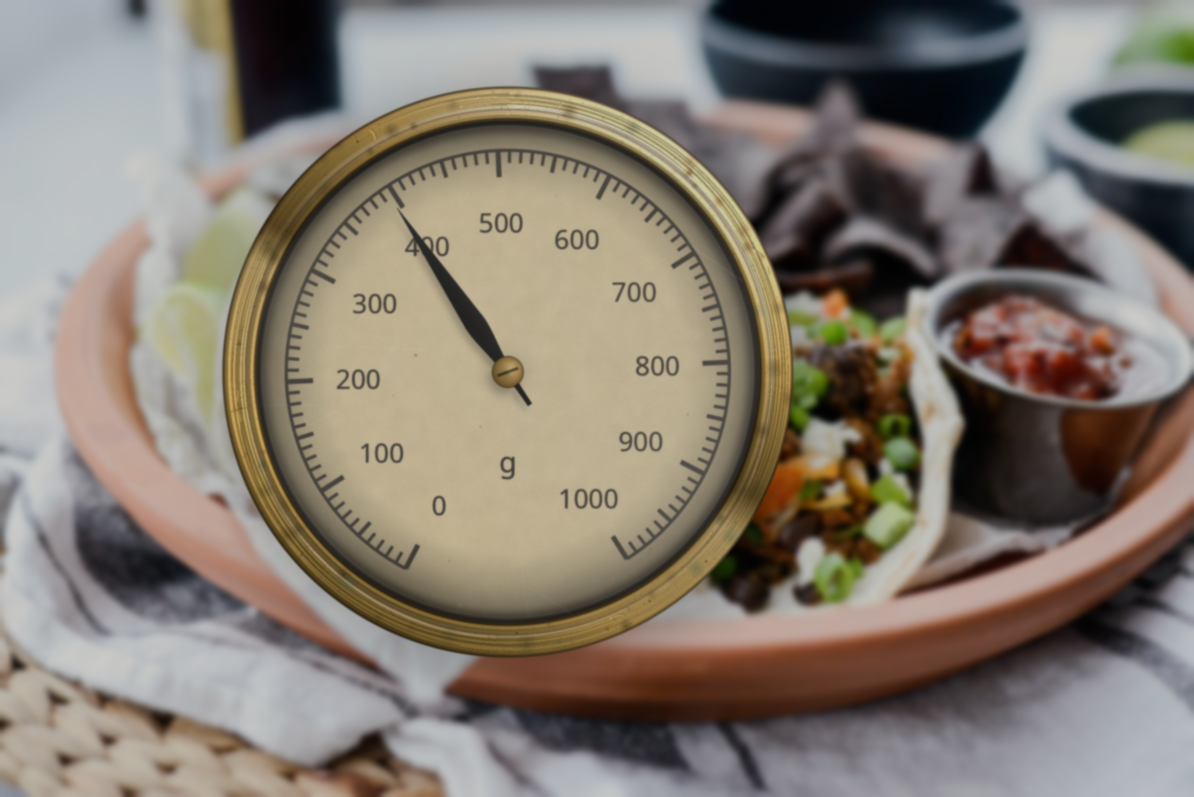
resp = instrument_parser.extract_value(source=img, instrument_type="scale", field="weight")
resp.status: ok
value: 395 g
